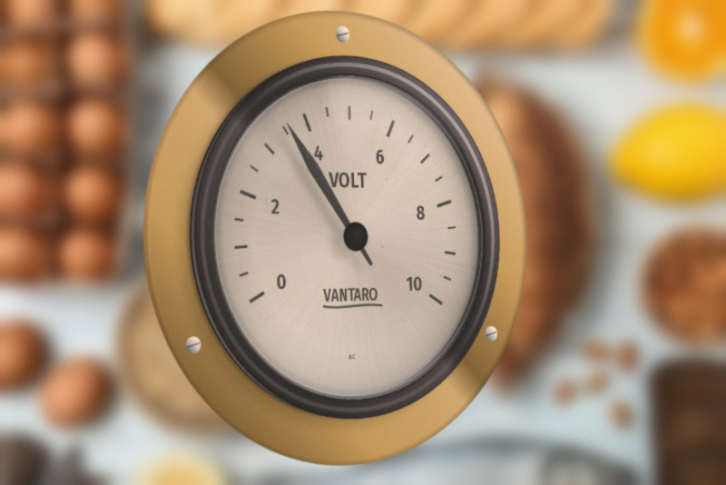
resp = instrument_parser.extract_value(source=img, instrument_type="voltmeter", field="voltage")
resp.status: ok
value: 3.5 V
